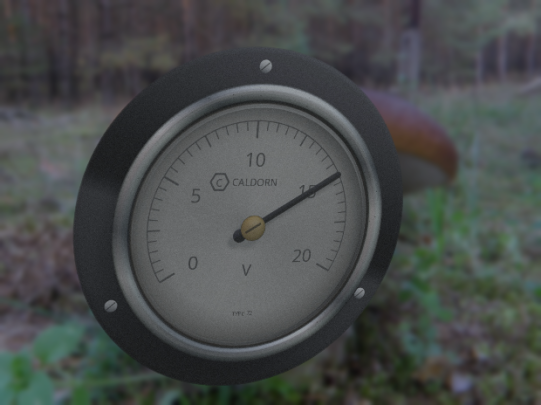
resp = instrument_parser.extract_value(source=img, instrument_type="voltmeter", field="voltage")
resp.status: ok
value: 15 V
